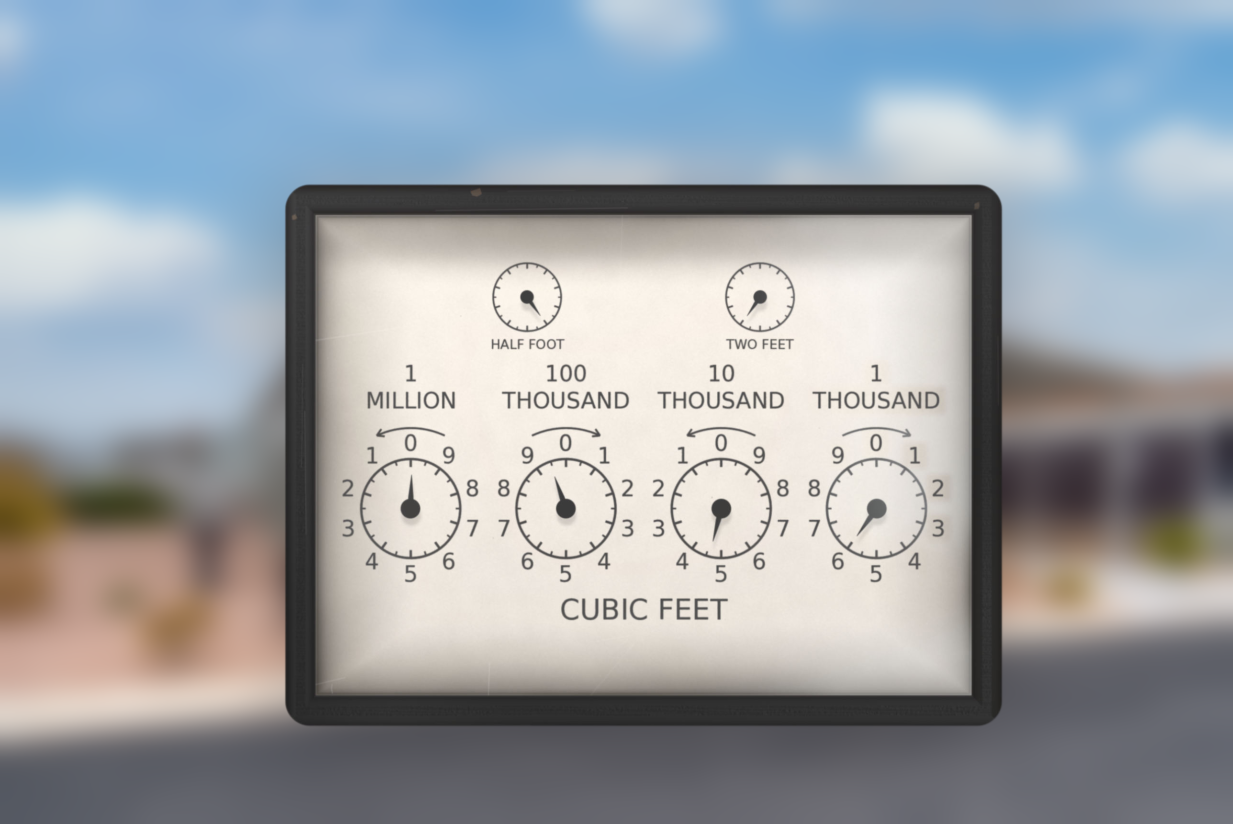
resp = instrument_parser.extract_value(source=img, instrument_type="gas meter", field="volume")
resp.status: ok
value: 994600 ft³
